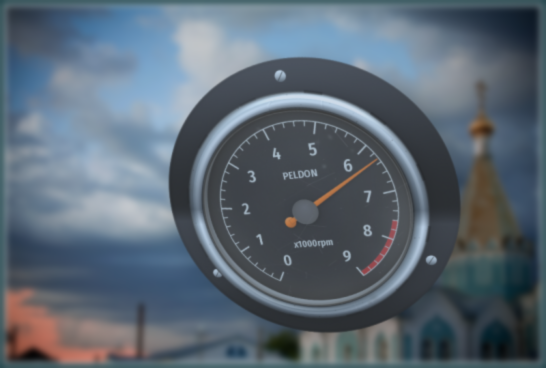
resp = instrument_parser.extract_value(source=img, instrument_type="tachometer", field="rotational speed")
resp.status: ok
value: 6300 rpm
